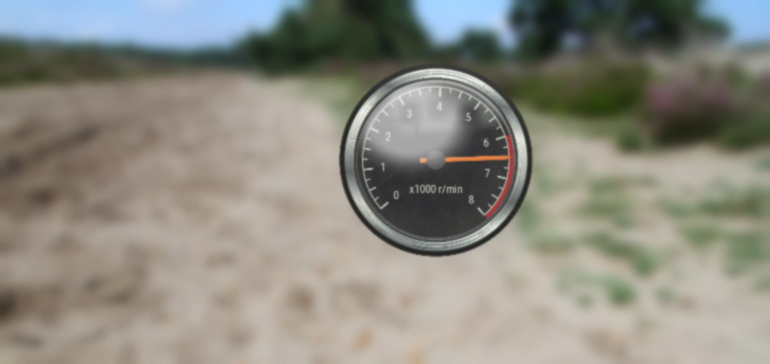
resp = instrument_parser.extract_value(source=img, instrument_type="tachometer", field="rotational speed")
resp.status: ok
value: 6500 rpm
